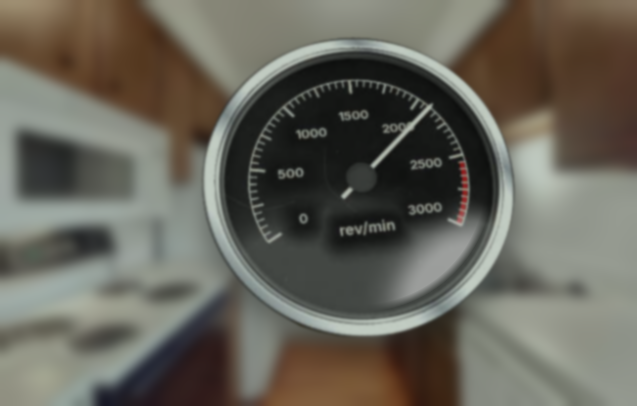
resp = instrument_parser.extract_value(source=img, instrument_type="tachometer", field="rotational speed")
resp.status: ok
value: 2100 rpm
